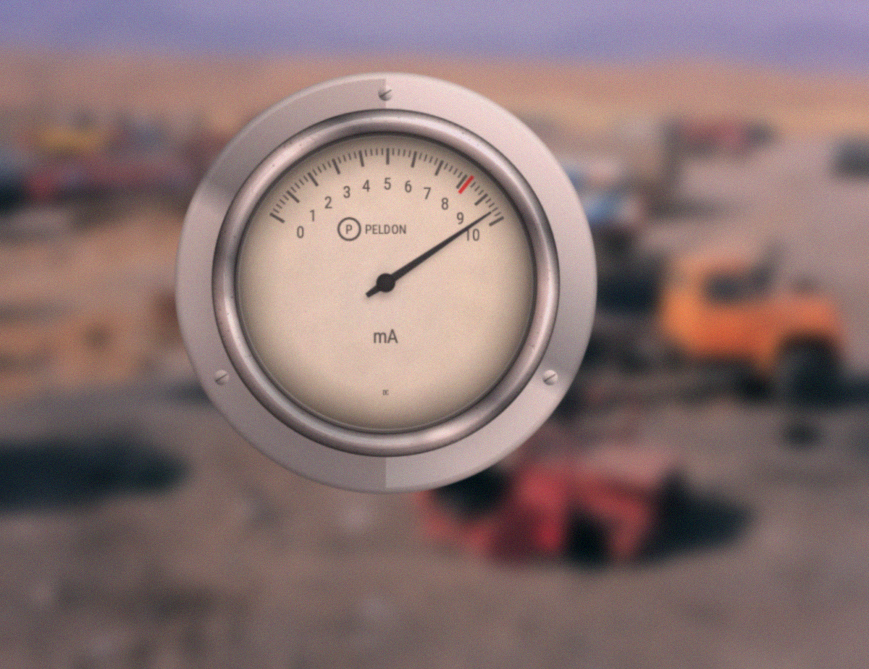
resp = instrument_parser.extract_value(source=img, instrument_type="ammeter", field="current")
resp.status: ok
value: 9.6 mA
